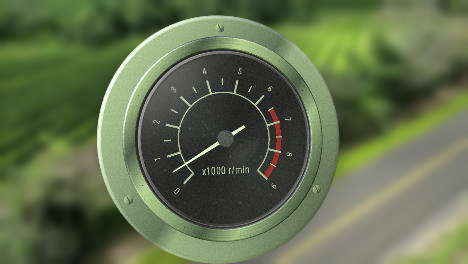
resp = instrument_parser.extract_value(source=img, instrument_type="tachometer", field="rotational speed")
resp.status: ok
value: 500 rpm
